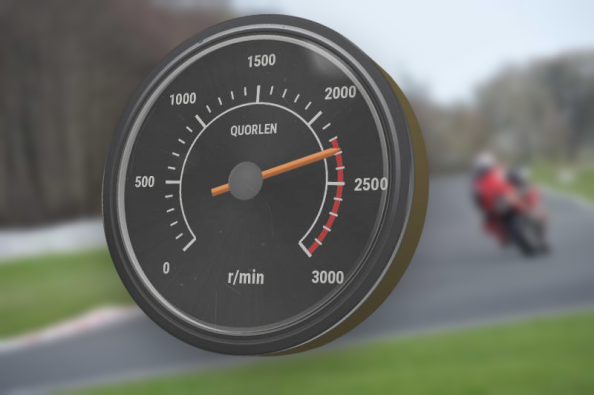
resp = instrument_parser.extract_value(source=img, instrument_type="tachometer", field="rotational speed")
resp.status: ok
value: 2300 rpm
